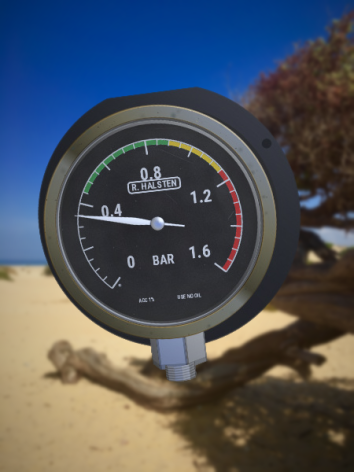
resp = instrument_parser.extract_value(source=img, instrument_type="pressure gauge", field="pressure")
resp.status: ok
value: 0.35 bar
